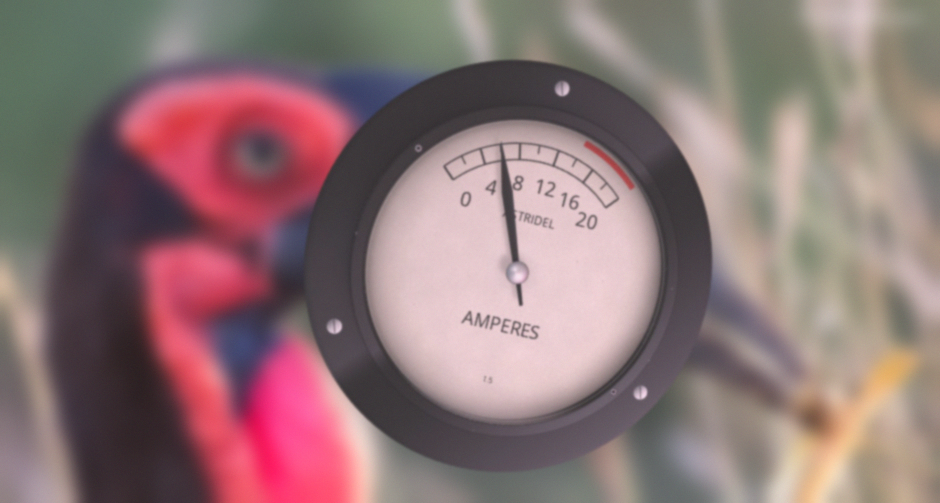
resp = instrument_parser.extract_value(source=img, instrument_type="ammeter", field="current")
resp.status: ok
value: 6 A
